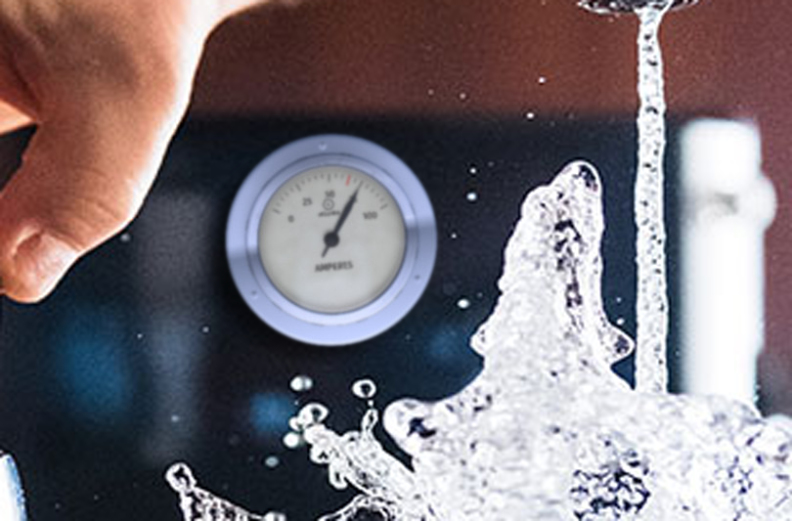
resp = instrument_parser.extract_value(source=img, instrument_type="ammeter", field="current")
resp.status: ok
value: 75 A
